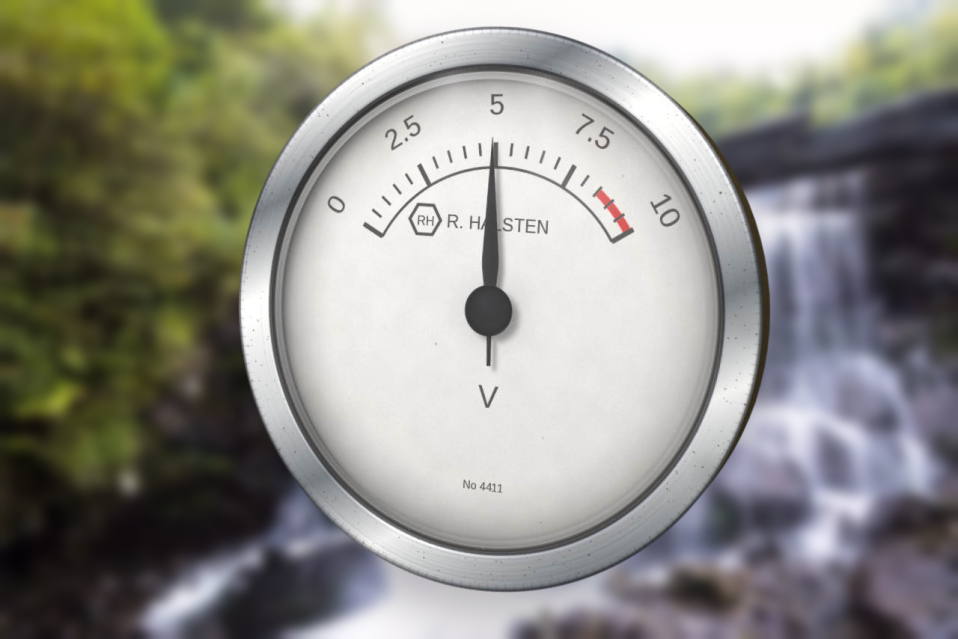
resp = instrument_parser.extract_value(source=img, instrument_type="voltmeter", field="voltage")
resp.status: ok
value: 5 V
